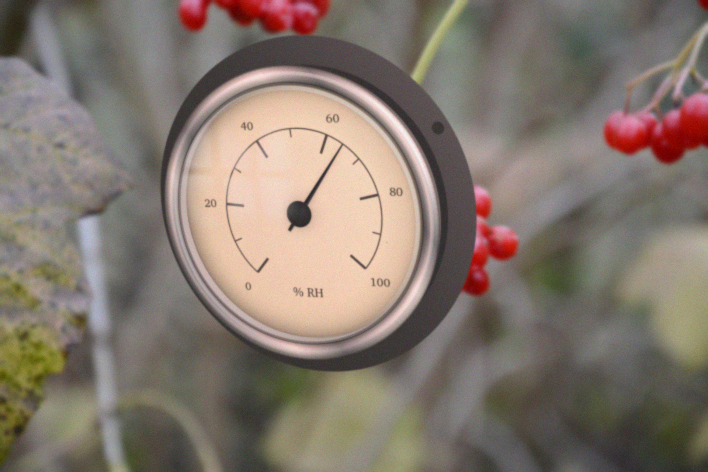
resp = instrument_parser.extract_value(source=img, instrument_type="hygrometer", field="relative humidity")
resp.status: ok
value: 65 %
